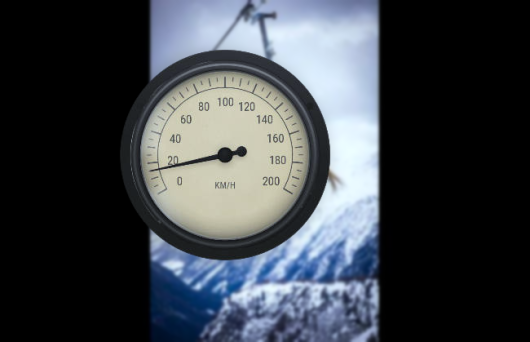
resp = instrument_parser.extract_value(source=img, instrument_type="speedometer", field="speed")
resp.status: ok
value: 15 km/h
